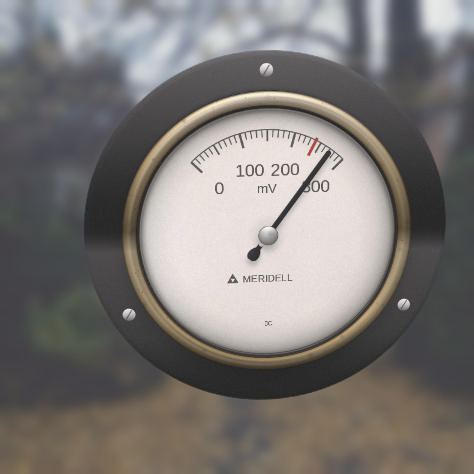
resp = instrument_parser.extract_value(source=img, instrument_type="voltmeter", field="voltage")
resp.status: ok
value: 270 mV
